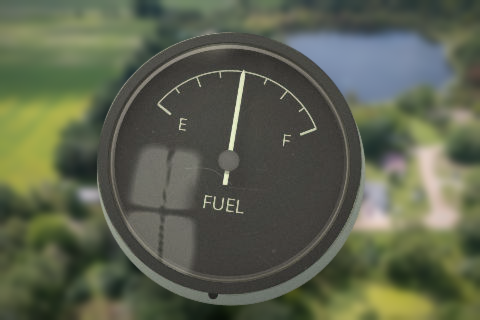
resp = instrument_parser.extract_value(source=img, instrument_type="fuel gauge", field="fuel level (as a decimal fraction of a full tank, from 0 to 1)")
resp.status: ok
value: 0.5
